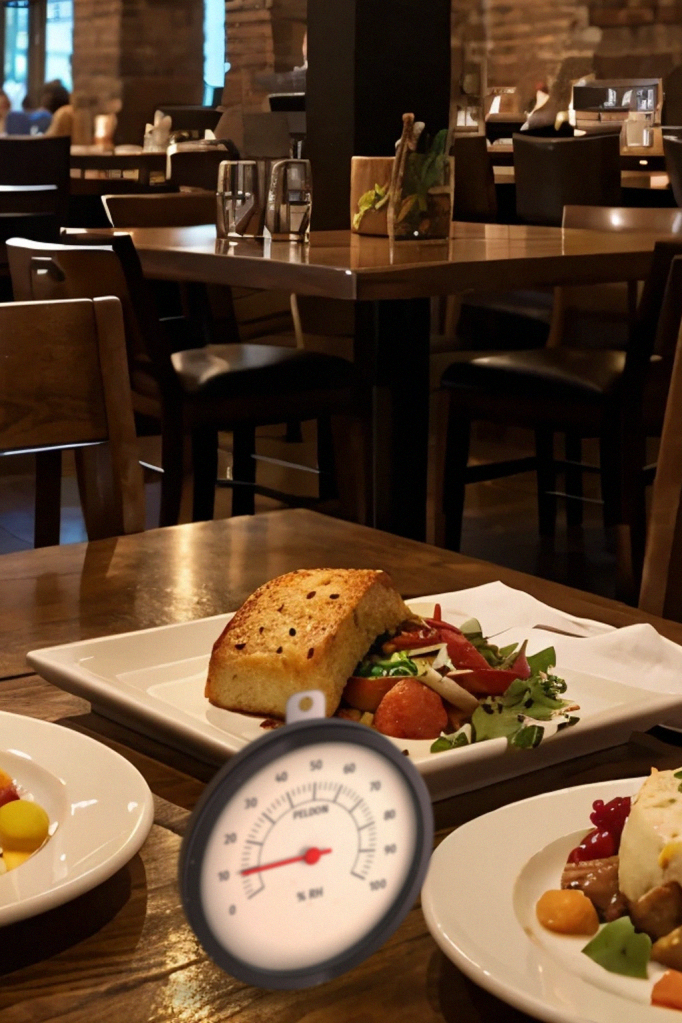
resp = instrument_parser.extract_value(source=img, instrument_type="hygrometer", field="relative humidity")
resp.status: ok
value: 10 %
